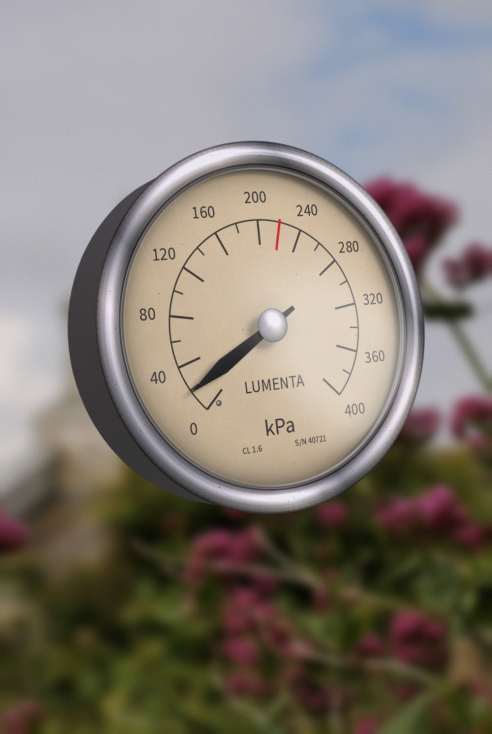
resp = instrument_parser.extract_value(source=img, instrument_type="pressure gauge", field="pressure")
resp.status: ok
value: 20 kPa
